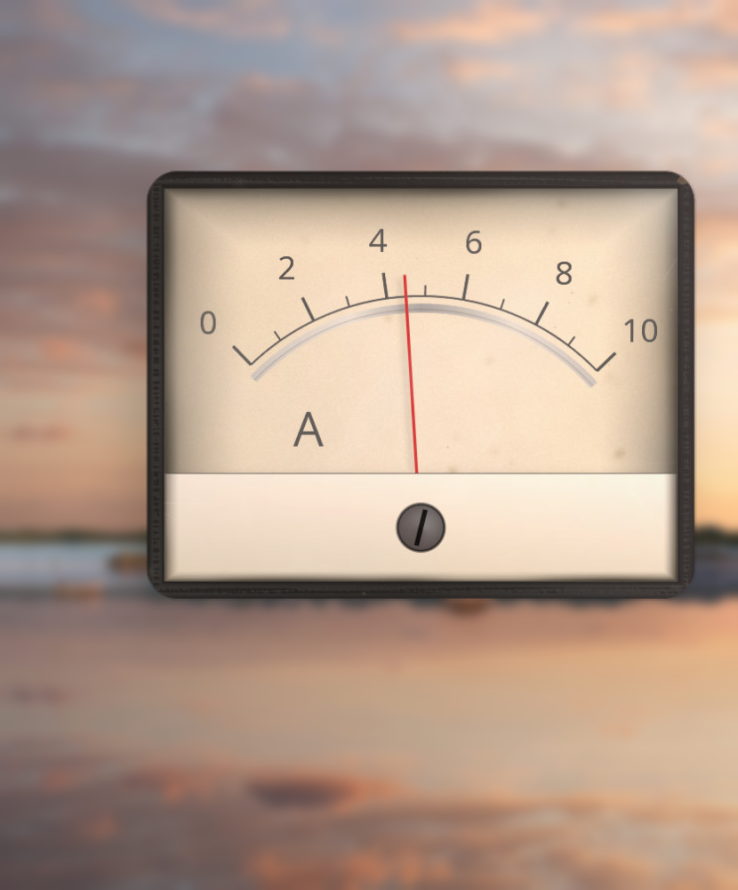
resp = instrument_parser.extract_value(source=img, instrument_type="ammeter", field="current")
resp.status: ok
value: 4.5 A
